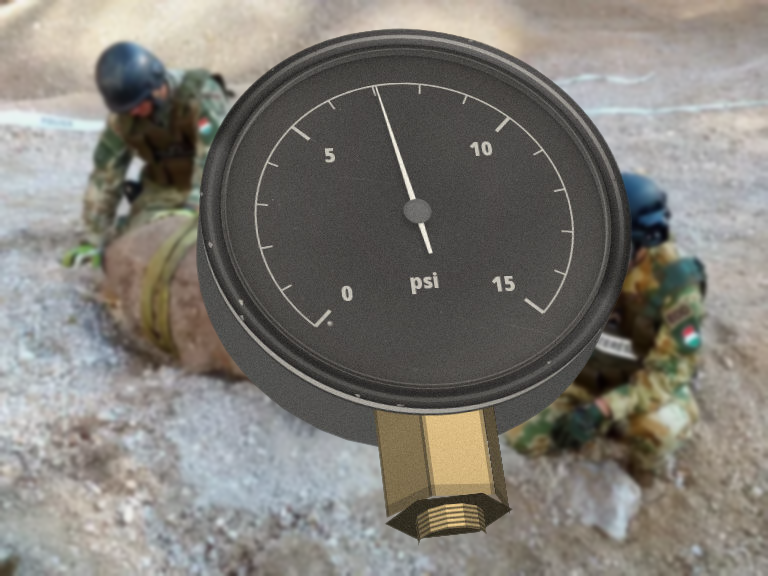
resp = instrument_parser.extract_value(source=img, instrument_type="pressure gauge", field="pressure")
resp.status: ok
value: 7 psi
